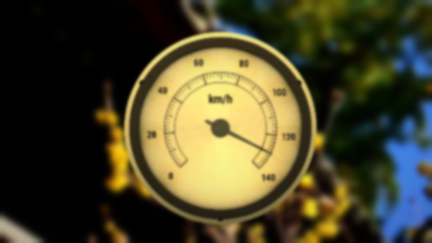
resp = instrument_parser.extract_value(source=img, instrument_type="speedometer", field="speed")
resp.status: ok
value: 130 km/h
